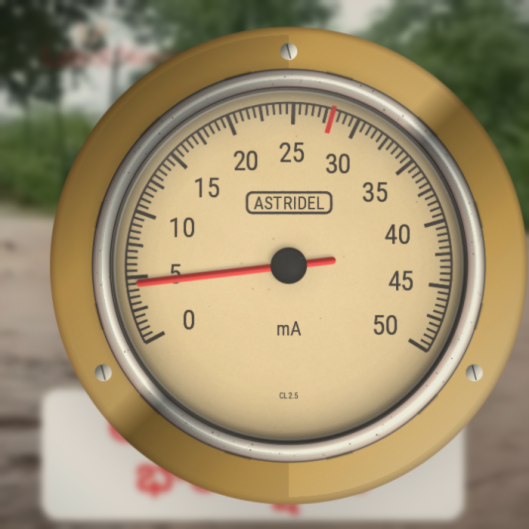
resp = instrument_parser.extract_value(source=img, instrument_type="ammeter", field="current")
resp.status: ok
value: 4.5 mA
